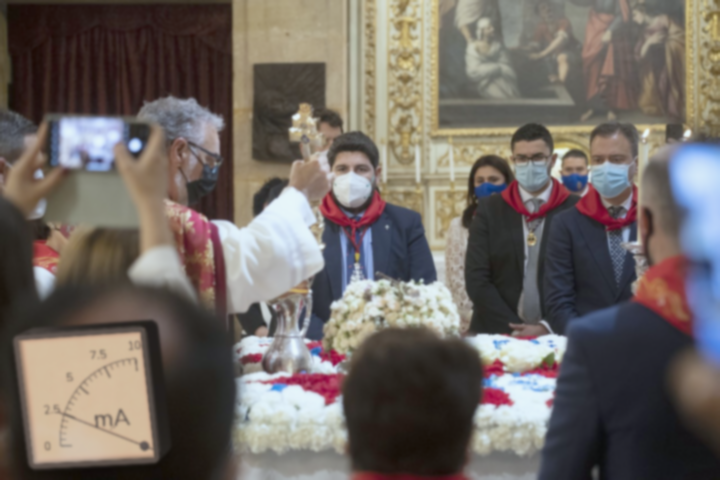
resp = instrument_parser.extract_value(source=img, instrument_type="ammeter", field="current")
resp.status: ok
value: 2.5 mA
